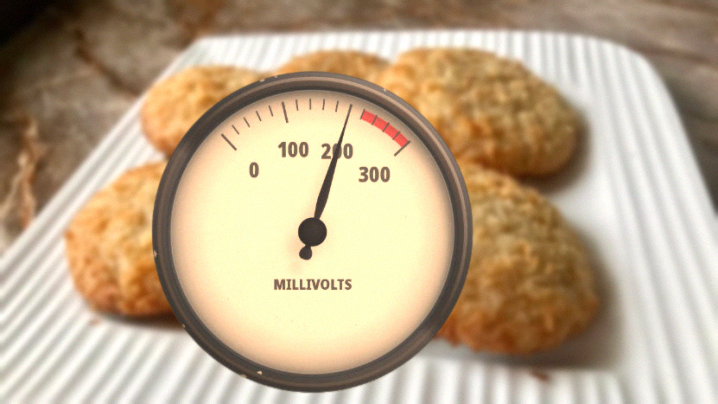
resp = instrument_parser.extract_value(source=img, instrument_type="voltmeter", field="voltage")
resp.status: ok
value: 200 mV
